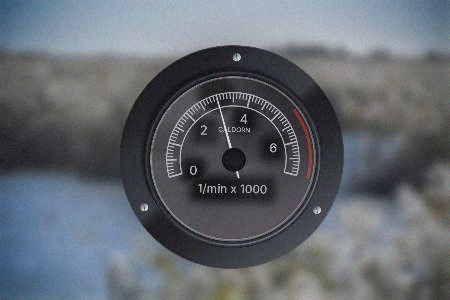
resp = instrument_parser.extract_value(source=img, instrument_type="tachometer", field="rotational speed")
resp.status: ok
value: 3000 rpm
